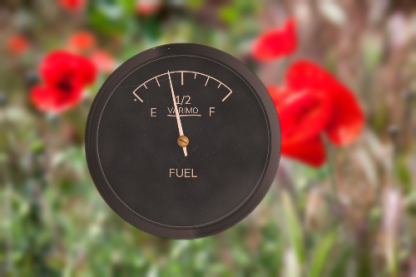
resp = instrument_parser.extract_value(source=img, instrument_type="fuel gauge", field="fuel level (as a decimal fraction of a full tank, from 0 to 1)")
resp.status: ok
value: 0.375
